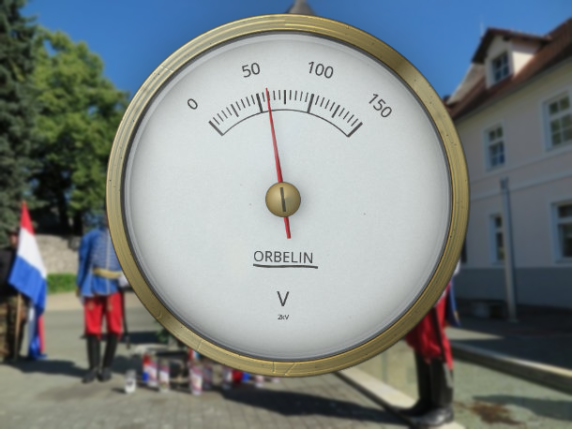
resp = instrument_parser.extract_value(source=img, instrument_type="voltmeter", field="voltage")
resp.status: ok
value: 60 V
